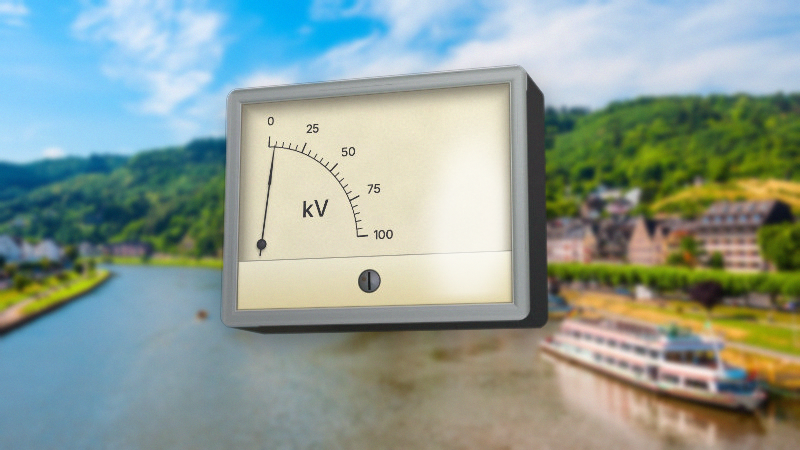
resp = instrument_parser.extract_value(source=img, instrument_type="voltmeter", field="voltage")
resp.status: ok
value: 5 kV
